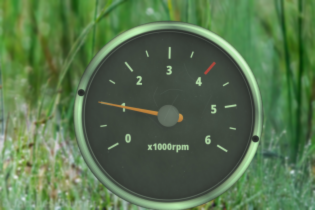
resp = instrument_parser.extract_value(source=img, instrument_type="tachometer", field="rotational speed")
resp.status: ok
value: 1000 rpm
